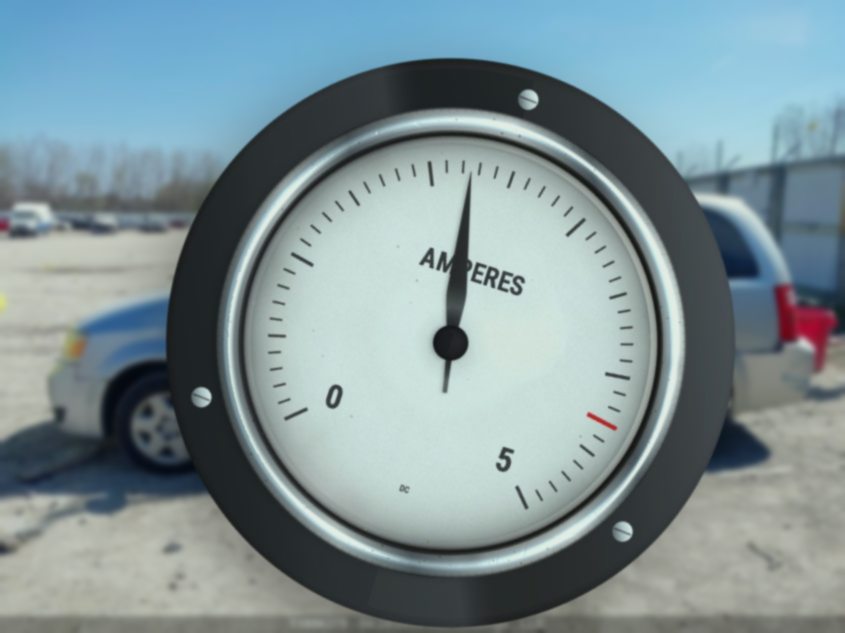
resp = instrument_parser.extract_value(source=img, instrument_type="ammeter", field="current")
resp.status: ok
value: 2.25 A
